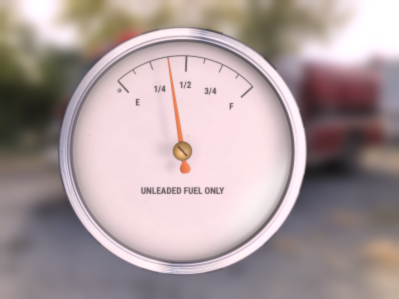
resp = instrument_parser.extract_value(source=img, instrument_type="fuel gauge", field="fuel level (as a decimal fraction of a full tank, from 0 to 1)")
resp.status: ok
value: 0.375
